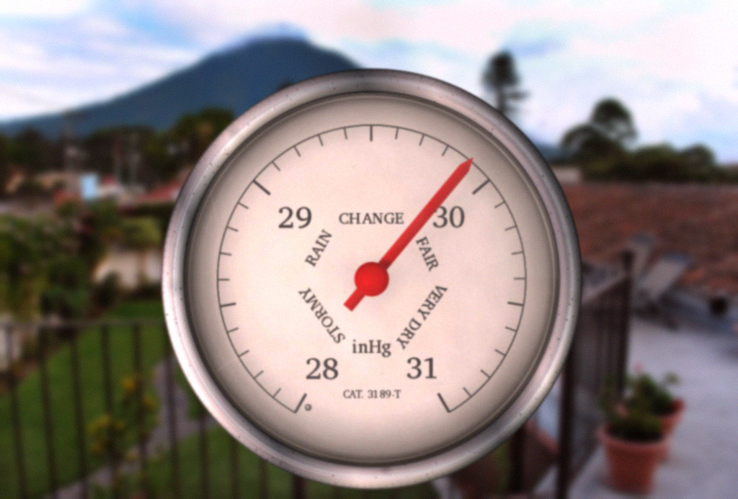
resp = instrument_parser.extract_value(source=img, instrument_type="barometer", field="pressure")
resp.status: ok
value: 29.9 inHg
